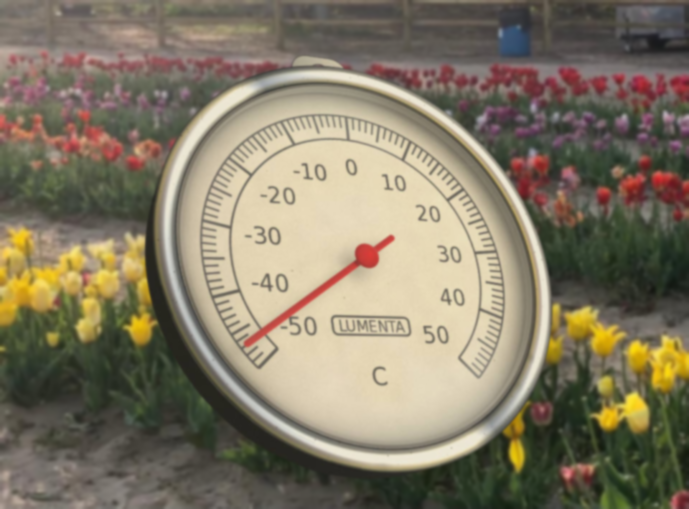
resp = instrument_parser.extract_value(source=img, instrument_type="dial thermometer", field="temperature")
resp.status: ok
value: -47 °C
